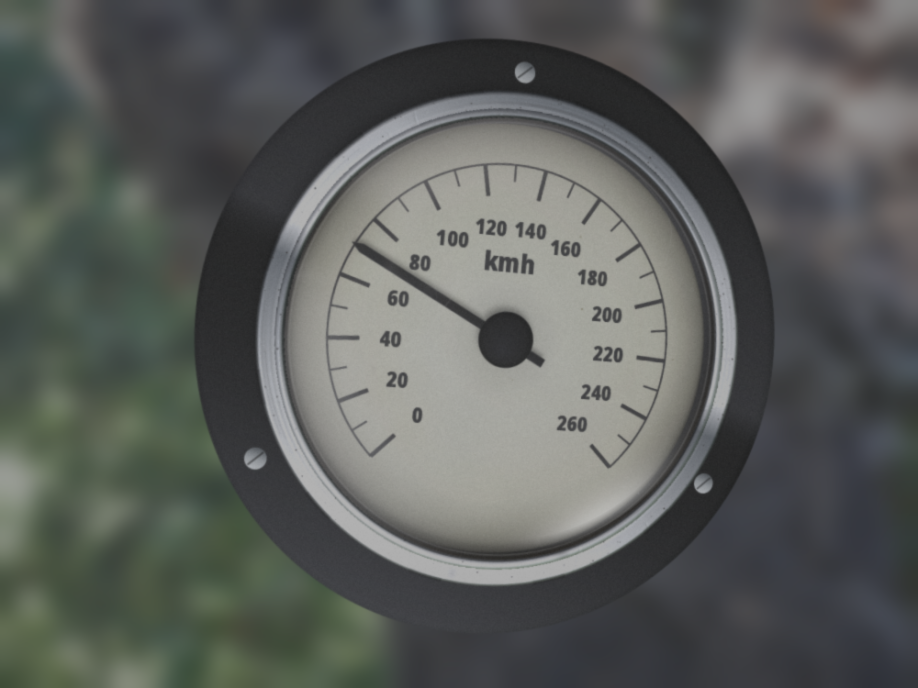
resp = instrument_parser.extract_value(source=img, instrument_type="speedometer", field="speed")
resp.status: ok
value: 70 km/h
